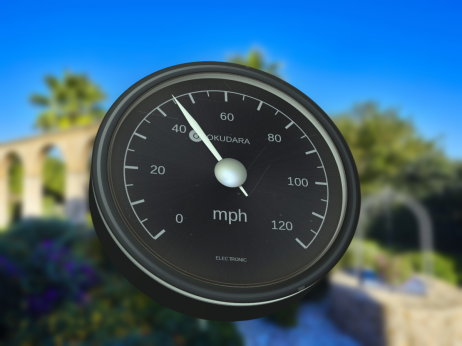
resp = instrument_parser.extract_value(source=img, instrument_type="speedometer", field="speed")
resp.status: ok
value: 45 mph
